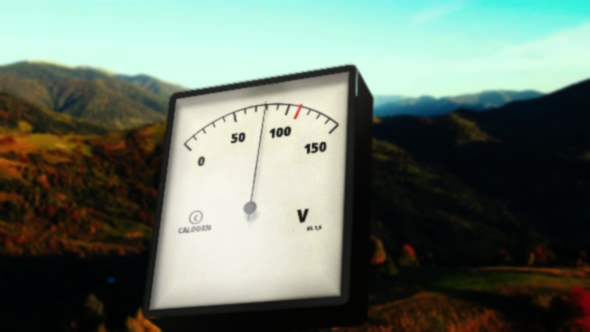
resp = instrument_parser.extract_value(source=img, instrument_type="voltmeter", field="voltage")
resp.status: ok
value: 80 V
